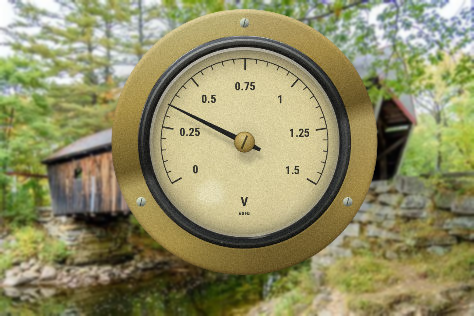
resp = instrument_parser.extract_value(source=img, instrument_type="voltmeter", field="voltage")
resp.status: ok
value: 0.35 V
